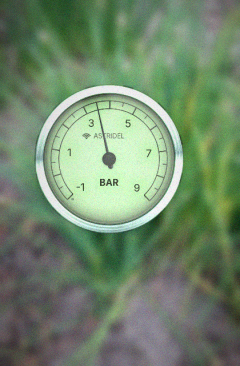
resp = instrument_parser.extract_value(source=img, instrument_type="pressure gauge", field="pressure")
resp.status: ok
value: 3.5 bar
